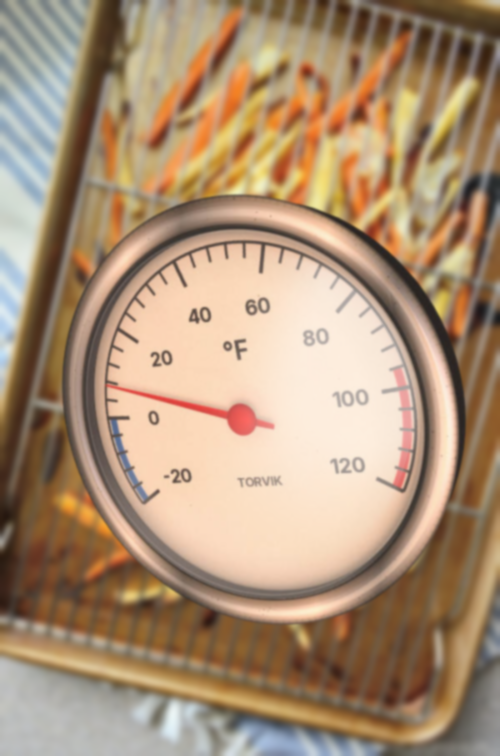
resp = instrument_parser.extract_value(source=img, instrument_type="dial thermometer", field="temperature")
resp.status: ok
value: 8 °F
